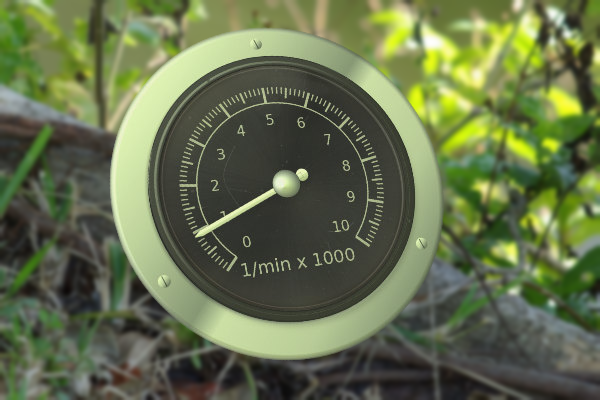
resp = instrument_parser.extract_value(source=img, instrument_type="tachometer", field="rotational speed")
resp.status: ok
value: 900 rpm
